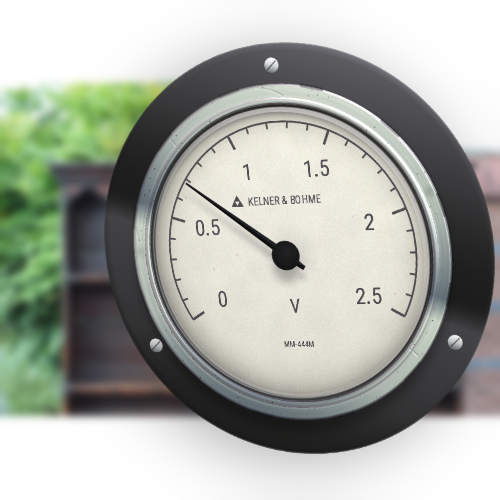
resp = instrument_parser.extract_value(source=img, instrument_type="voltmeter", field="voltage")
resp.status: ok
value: 0.7 V
